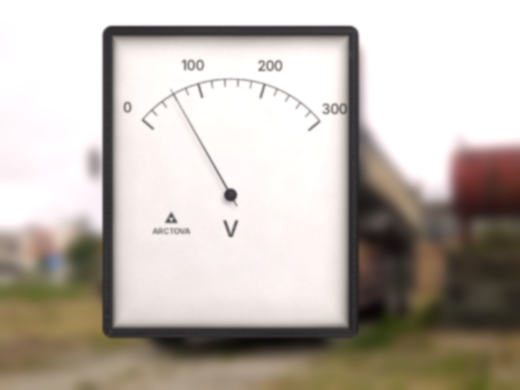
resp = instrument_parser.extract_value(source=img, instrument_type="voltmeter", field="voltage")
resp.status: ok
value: 60 V
